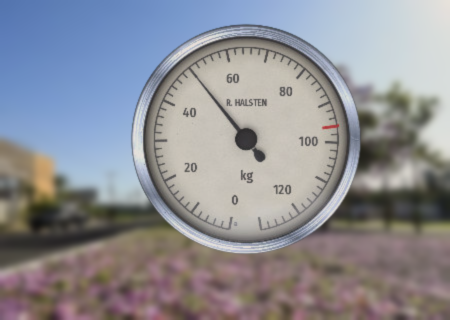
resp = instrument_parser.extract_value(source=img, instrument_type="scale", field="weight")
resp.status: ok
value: 50 kg
